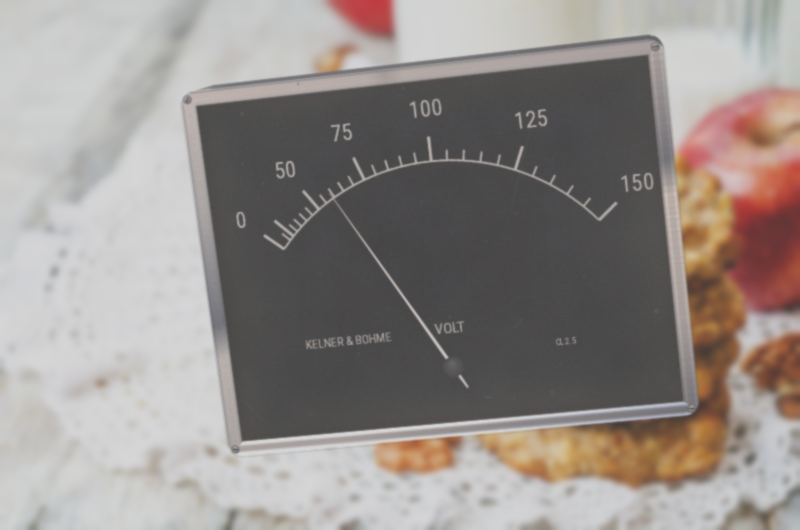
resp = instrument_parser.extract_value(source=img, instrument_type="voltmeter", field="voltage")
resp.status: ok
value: 60 V
